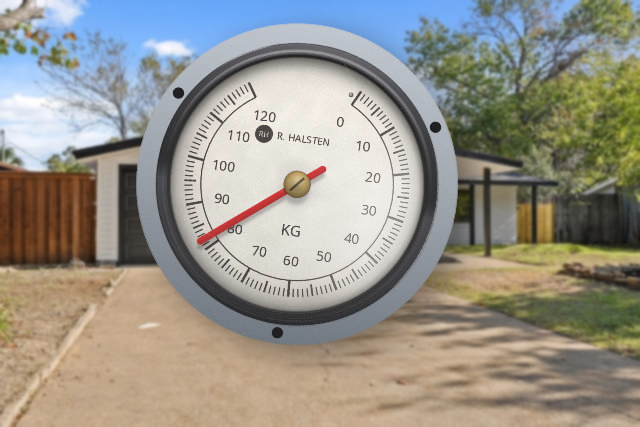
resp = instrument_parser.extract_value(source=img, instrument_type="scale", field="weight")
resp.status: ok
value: 82 kg
